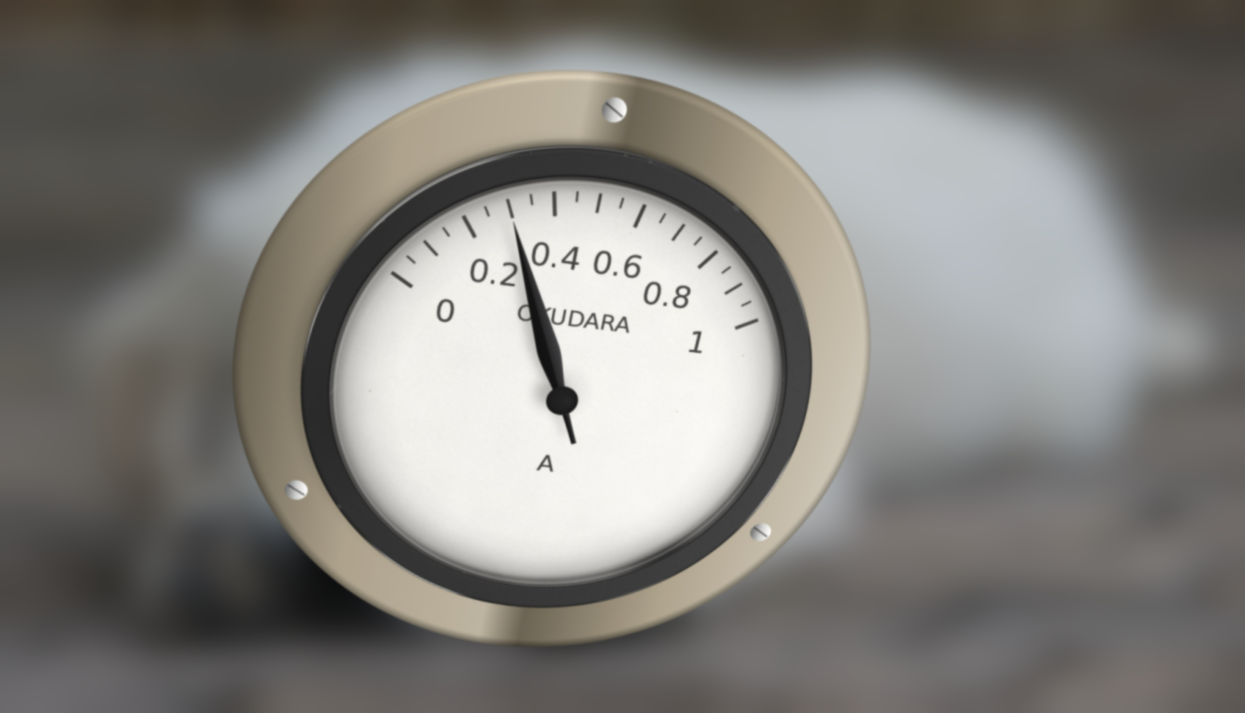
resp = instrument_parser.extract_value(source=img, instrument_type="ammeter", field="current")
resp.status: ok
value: 0.3 A
